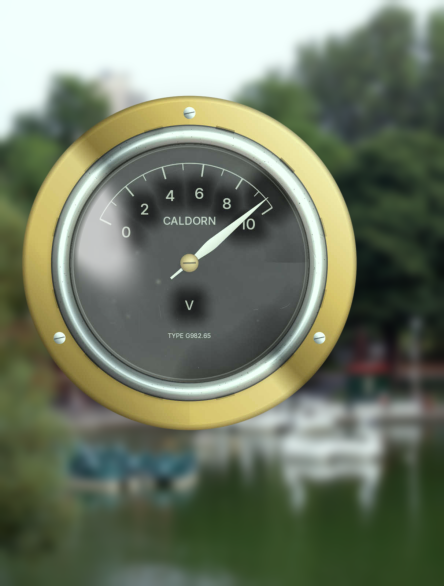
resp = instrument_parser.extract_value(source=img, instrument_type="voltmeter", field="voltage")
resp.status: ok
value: 9.5 V
